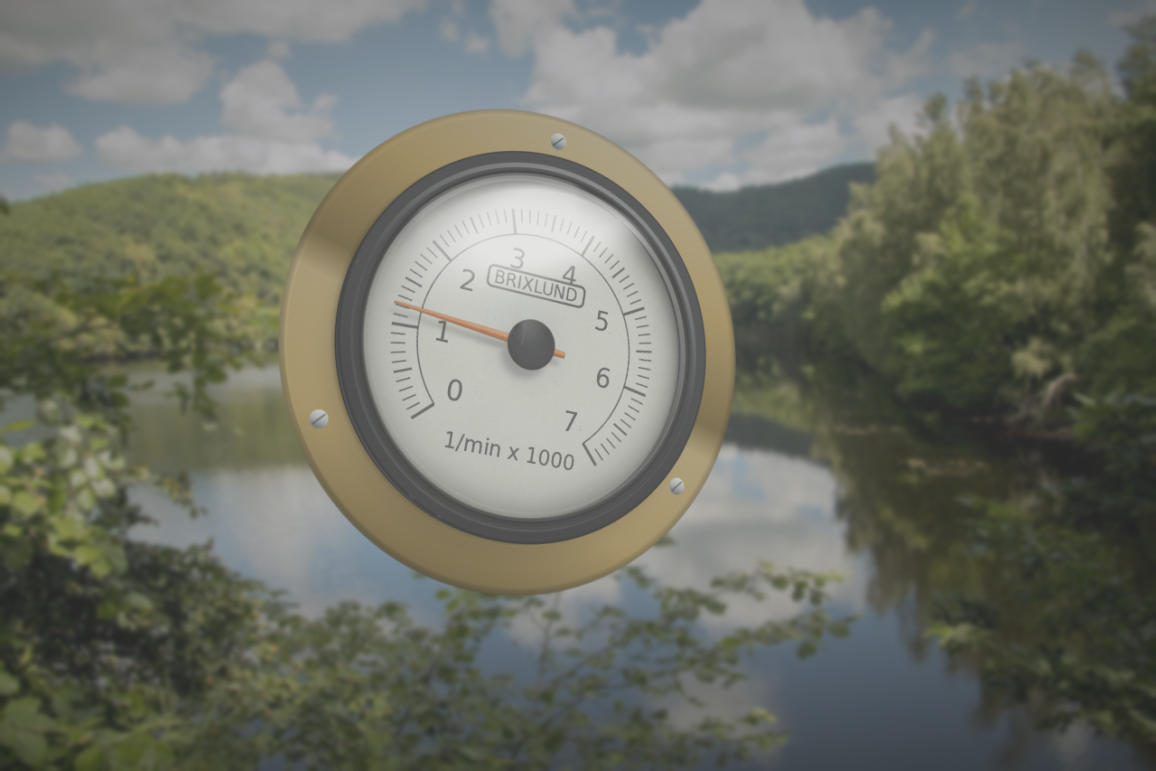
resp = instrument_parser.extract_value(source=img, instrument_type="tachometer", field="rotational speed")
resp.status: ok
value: 1200 rpm
